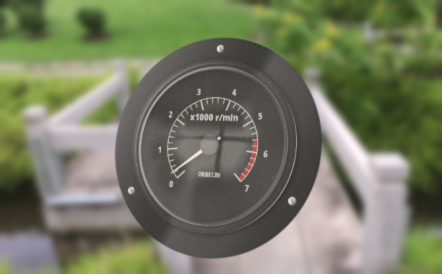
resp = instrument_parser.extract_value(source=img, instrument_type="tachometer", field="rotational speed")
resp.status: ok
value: 200 rpm
